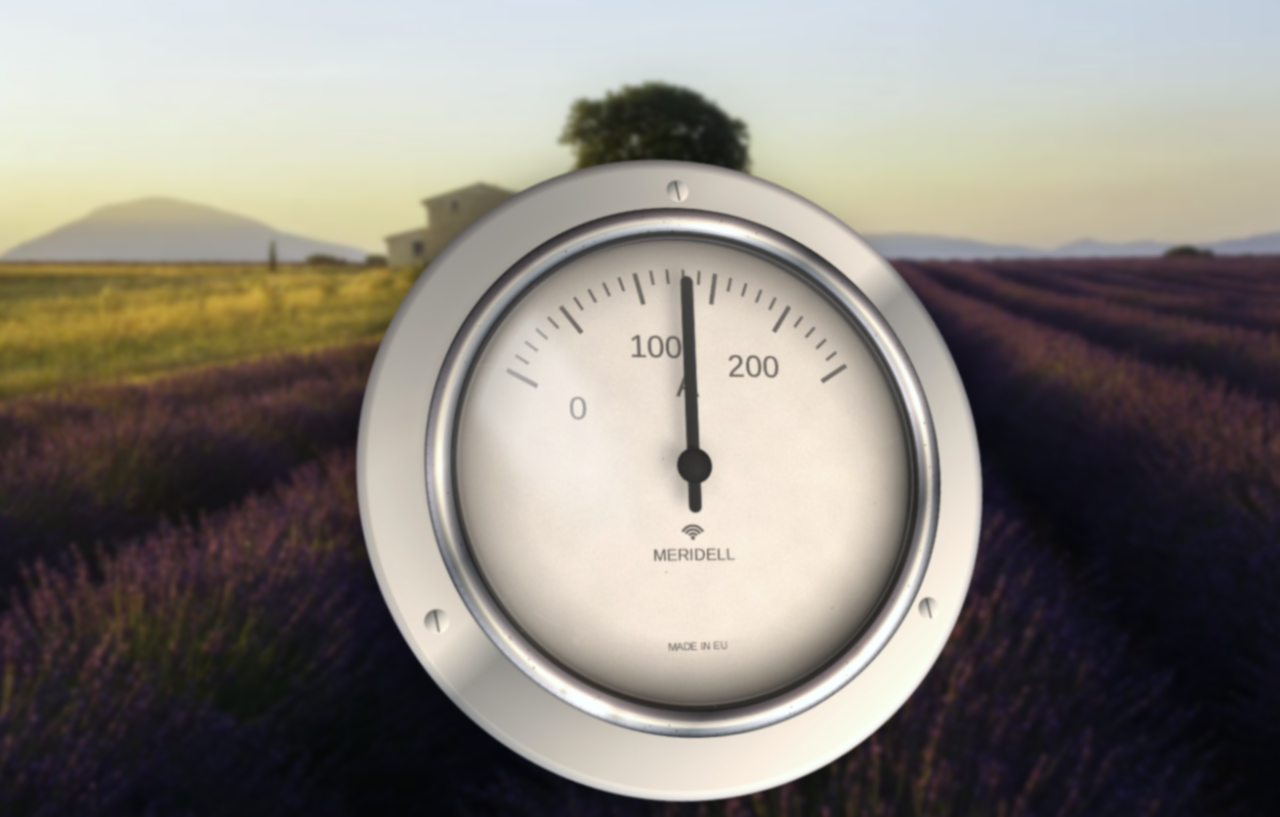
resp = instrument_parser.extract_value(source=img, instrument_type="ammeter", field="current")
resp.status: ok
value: 130 A
